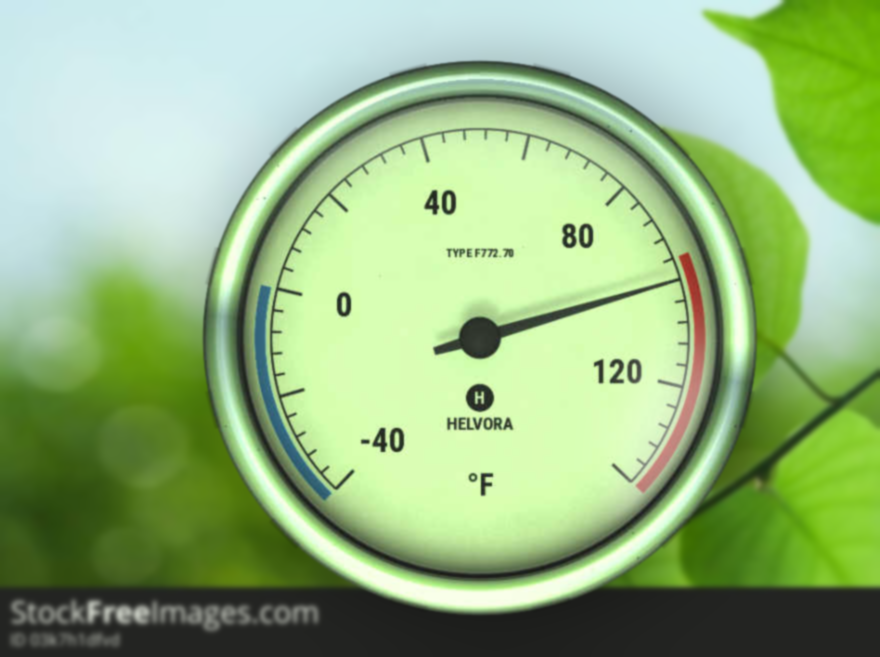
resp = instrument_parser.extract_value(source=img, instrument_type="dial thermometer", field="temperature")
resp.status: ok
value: 100 °F
